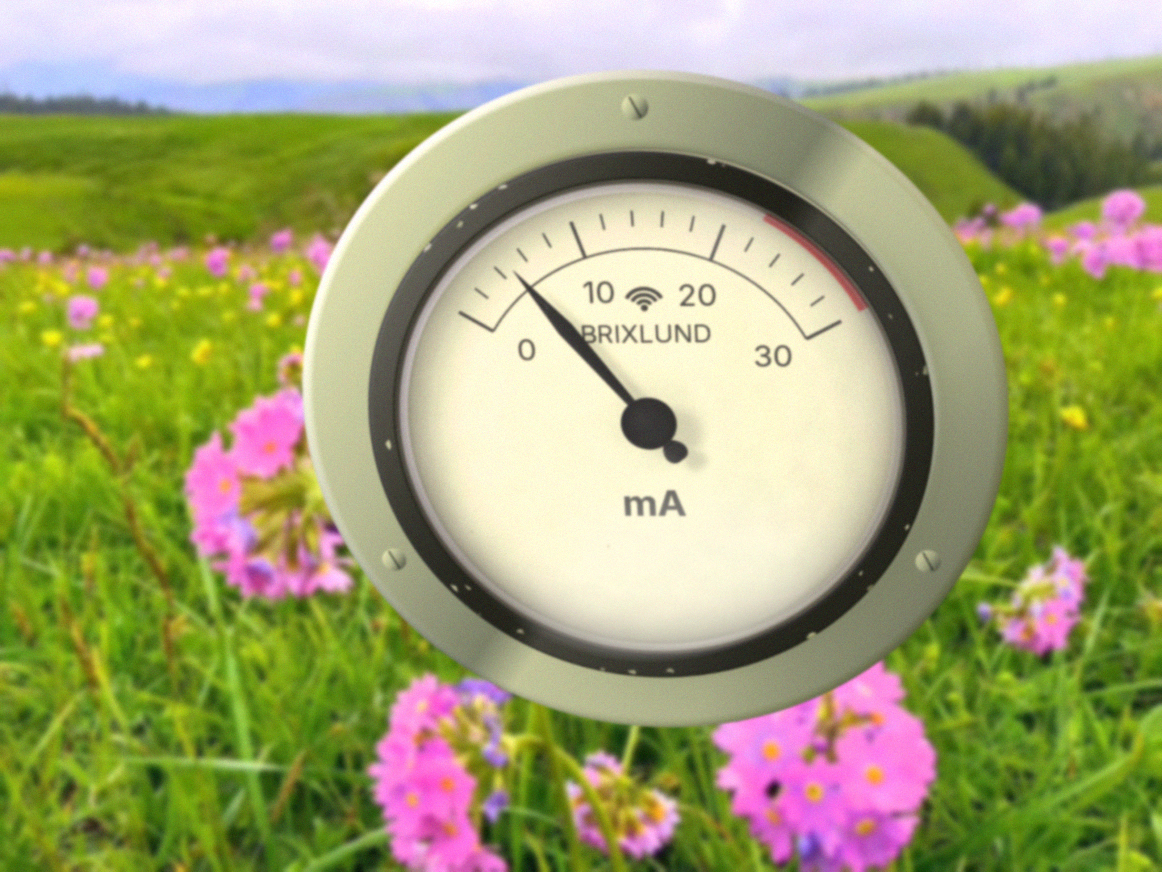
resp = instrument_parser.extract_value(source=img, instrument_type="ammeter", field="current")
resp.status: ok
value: 5 mA
